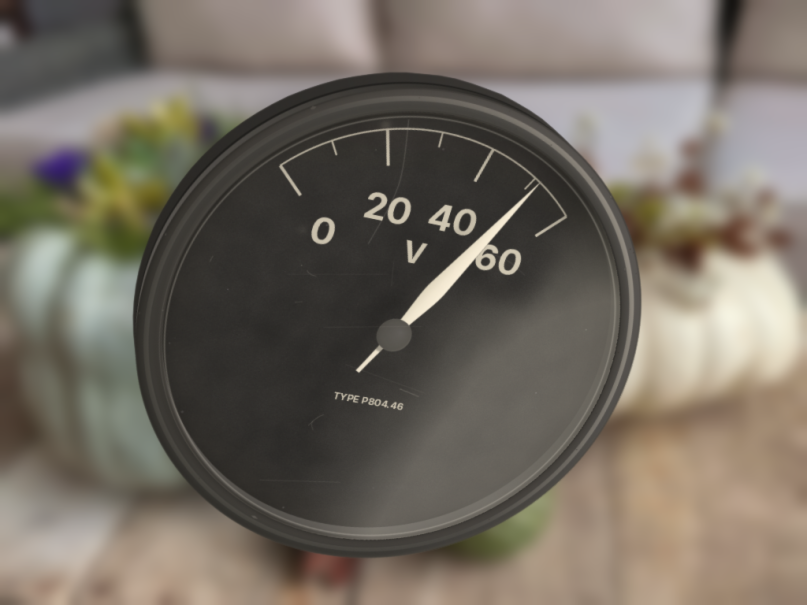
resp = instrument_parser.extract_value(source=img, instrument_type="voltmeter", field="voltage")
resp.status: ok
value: 50 V
